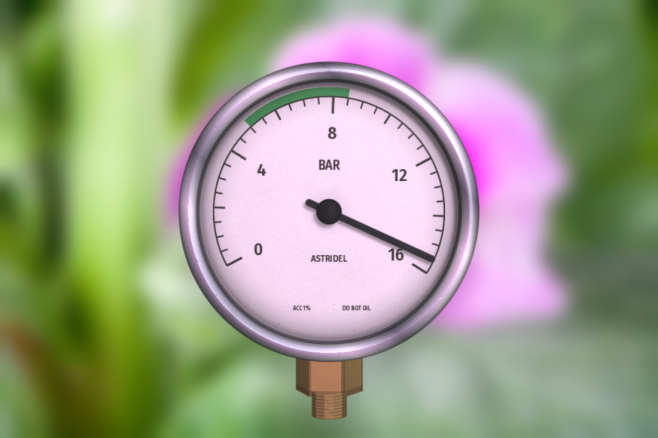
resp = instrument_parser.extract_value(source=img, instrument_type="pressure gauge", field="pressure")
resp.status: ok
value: 15.5 bar
